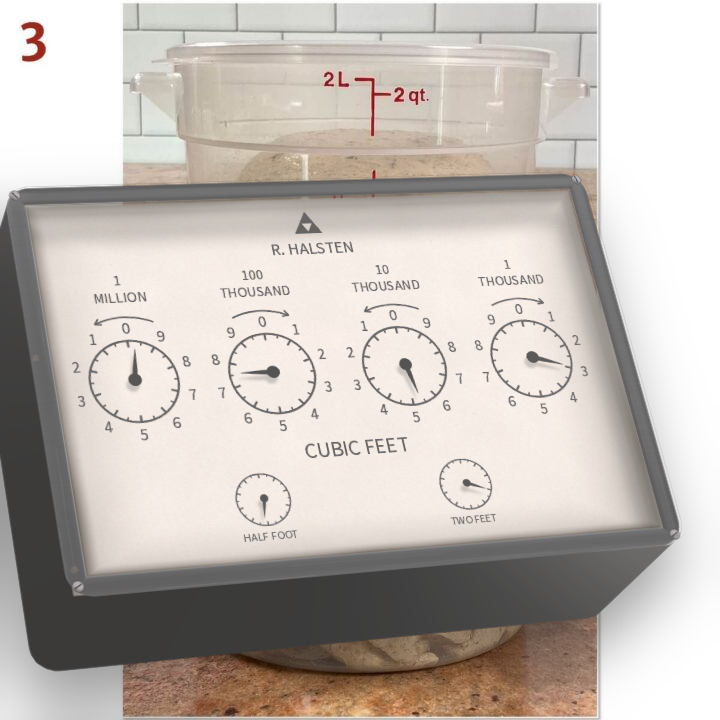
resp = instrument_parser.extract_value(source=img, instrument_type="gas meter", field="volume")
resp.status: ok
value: 975300 ft³
